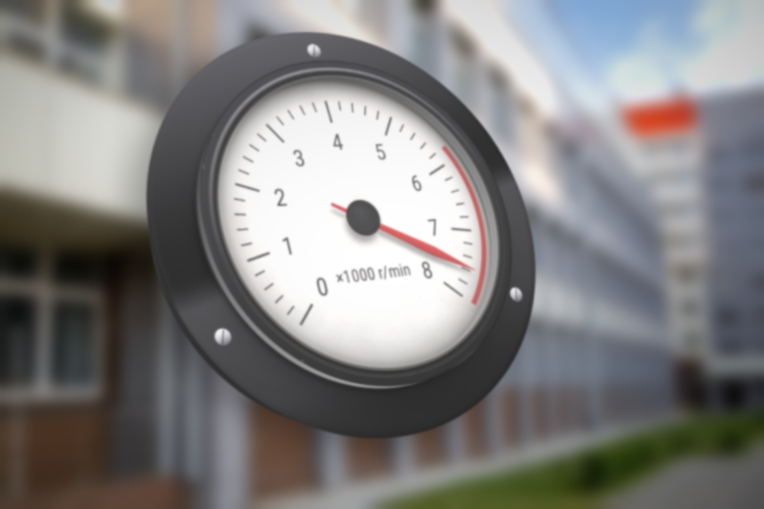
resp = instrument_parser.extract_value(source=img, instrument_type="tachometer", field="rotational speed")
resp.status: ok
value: 7600 rpm
